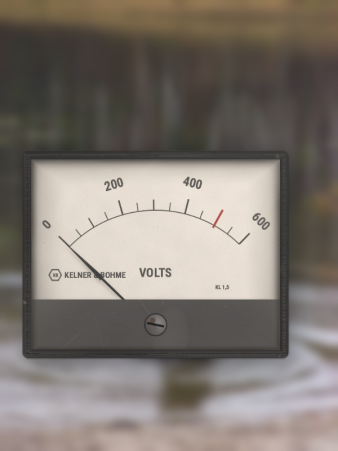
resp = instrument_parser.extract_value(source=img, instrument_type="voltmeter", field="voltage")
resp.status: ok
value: 0 V
